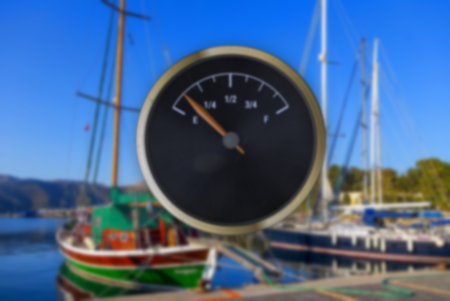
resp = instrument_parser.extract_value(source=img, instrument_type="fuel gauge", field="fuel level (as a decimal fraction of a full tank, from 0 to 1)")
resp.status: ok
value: 0.125
